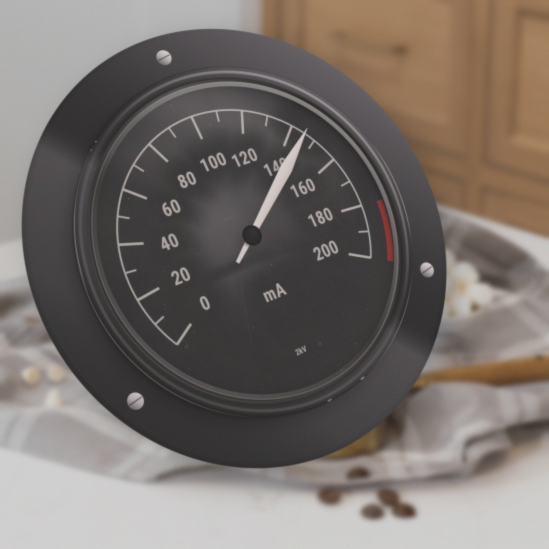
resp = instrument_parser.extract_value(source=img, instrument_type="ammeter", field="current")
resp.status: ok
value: 145 mA
